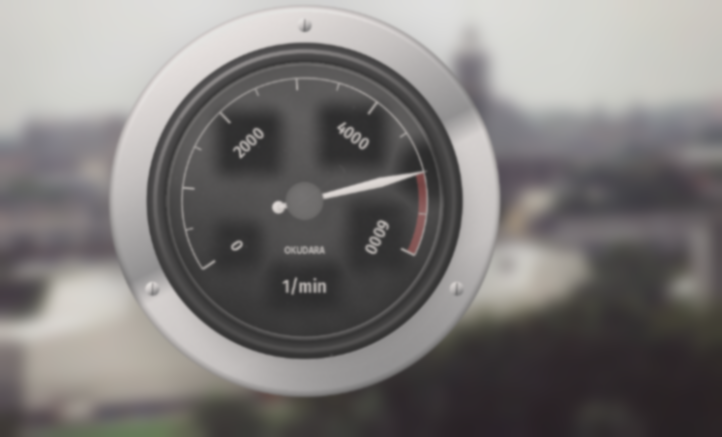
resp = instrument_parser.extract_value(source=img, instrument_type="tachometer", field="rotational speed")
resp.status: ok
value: 5000 rpm
